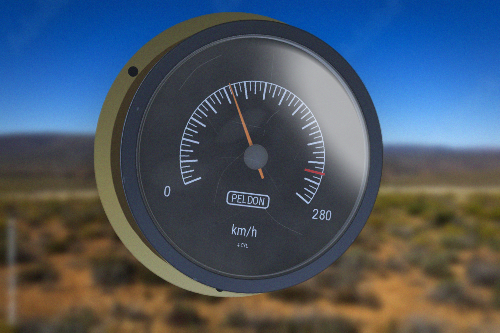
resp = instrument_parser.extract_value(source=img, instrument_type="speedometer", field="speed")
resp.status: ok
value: 105 km/h
